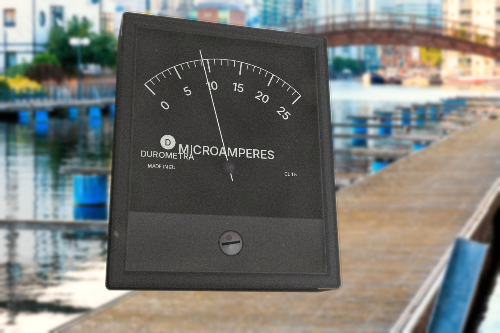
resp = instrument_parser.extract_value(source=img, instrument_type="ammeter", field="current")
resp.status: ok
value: 9 µA
